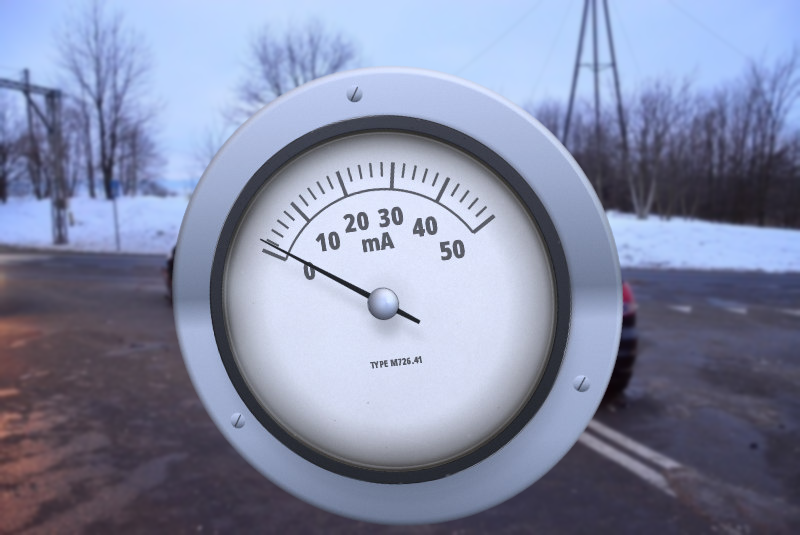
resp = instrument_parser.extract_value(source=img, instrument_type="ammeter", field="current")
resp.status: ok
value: 2 mA
